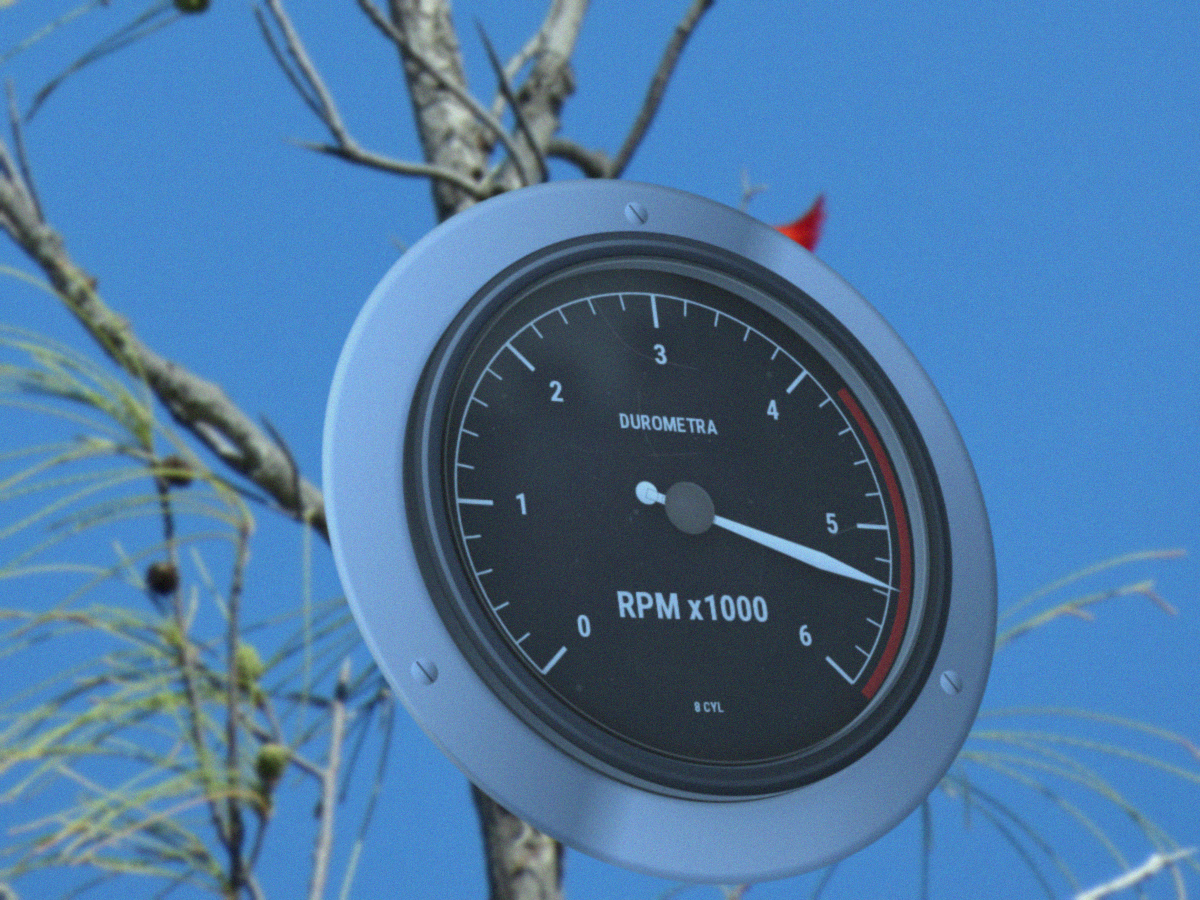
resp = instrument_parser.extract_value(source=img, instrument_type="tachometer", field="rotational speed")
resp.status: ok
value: 5400 rpm
